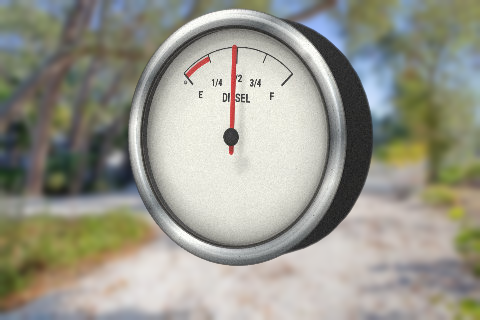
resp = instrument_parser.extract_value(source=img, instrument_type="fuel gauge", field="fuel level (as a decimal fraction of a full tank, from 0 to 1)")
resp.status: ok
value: 0.5
